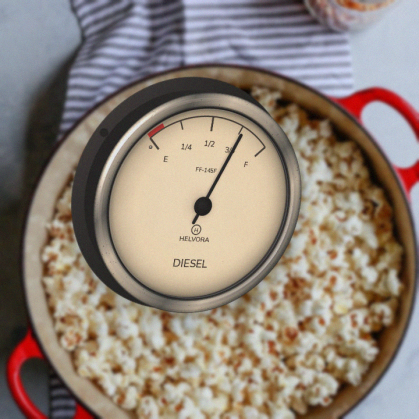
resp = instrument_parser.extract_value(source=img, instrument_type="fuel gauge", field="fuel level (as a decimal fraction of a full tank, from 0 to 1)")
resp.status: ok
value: 0.75
